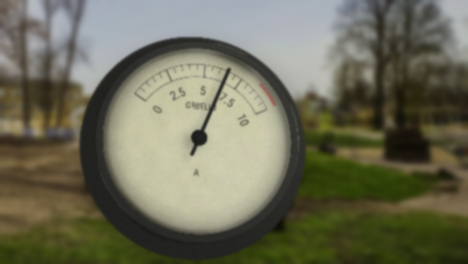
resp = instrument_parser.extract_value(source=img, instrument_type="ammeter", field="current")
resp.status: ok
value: 6.5 A
